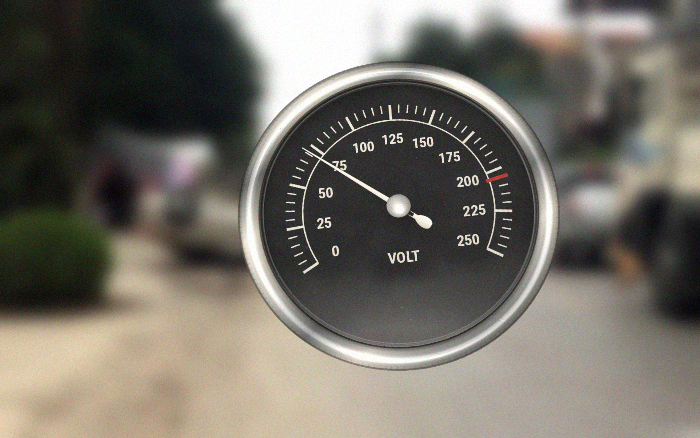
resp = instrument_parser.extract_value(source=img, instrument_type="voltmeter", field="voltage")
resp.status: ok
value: 70 V
